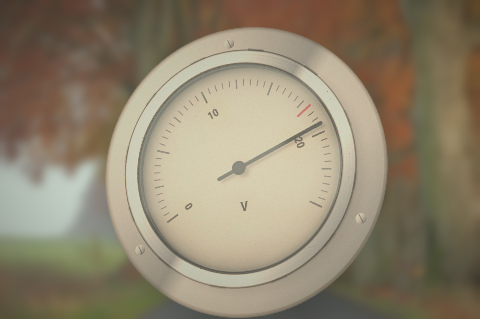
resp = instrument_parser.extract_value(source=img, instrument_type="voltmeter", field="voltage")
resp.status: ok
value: 19.5 V
